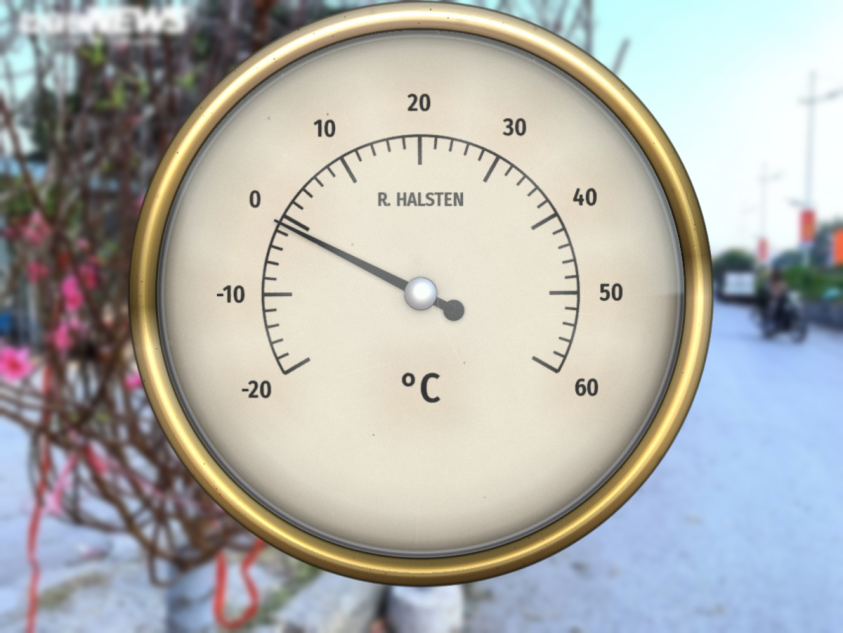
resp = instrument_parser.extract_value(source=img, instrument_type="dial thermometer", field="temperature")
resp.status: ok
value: -1 °C
